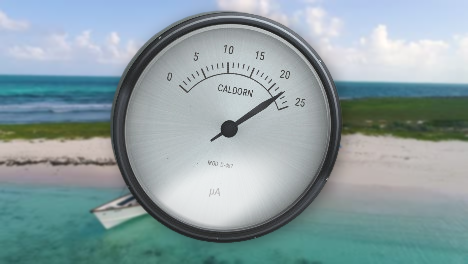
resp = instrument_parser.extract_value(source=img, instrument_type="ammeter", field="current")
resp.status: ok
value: 22 µA
